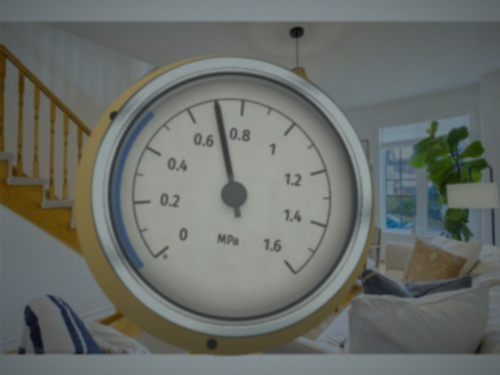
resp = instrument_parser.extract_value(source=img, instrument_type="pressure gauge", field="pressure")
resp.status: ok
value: 0.7 MPa
